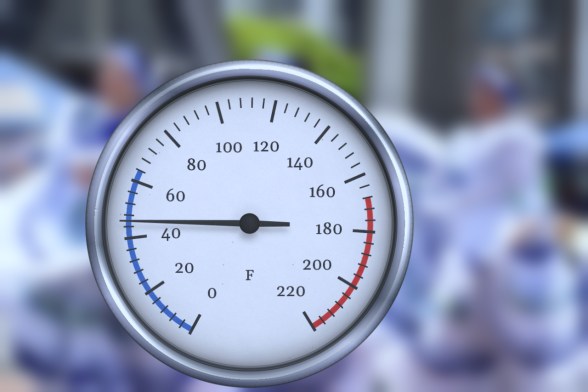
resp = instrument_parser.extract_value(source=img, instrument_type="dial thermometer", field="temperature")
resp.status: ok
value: 46 °F
